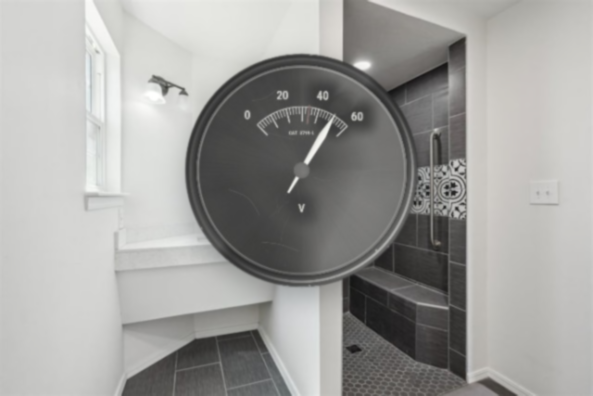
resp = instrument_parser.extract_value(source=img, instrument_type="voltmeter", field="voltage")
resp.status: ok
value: 50 V
